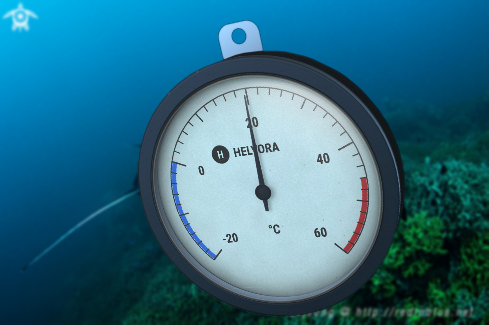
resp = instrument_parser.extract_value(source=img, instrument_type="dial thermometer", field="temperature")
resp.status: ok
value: 20 °C
